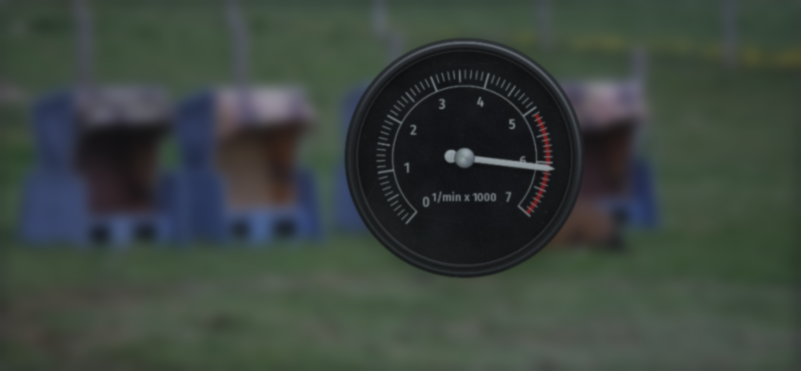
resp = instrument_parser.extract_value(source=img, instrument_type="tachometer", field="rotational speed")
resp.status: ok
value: 6100 rpm
